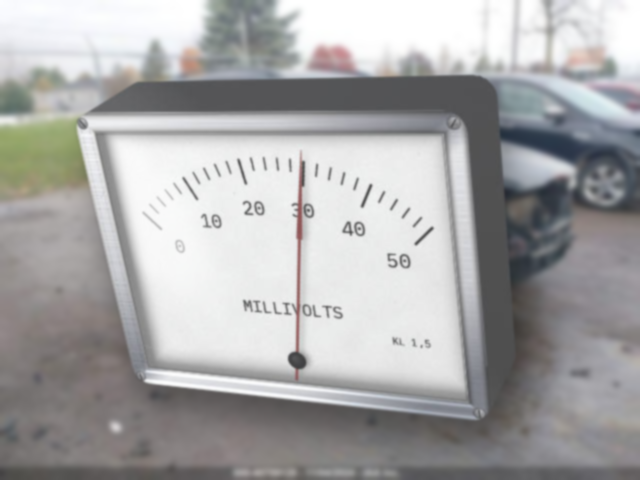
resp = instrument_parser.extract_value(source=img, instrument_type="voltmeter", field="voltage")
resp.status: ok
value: 30 mV
